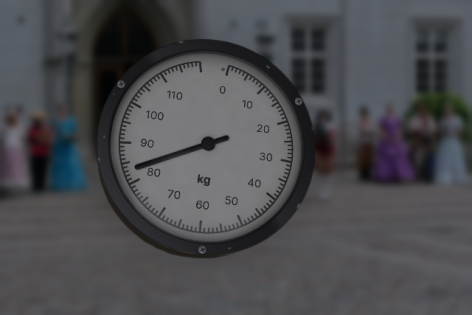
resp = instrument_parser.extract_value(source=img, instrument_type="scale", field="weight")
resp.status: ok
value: 83 kg
